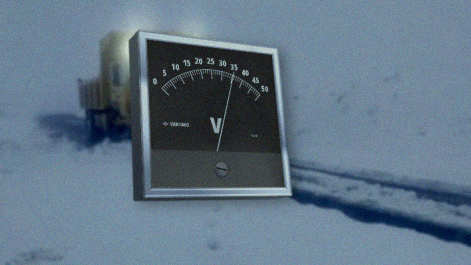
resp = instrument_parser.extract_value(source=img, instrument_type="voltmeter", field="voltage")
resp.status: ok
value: 35 V
